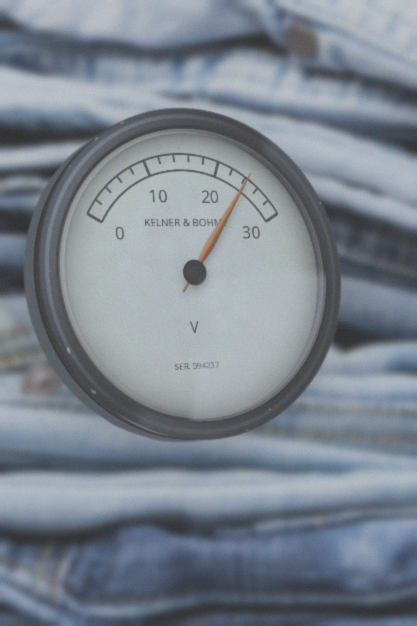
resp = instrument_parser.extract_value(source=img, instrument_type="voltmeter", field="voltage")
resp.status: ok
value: 24 V
